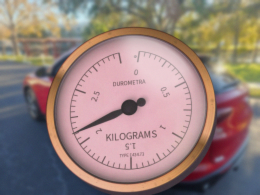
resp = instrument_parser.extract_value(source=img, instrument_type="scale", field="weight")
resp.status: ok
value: 2.1 kg
